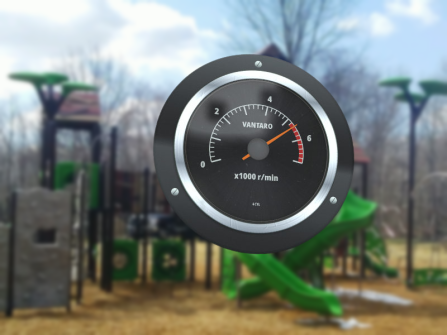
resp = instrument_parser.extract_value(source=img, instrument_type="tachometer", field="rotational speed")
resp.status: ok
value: 5400 rpm
